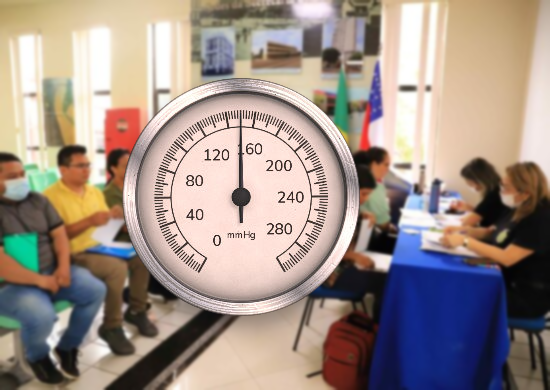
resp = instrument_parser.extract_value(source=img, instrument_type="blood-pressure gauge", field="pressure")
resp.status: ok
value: 150 mmHg
